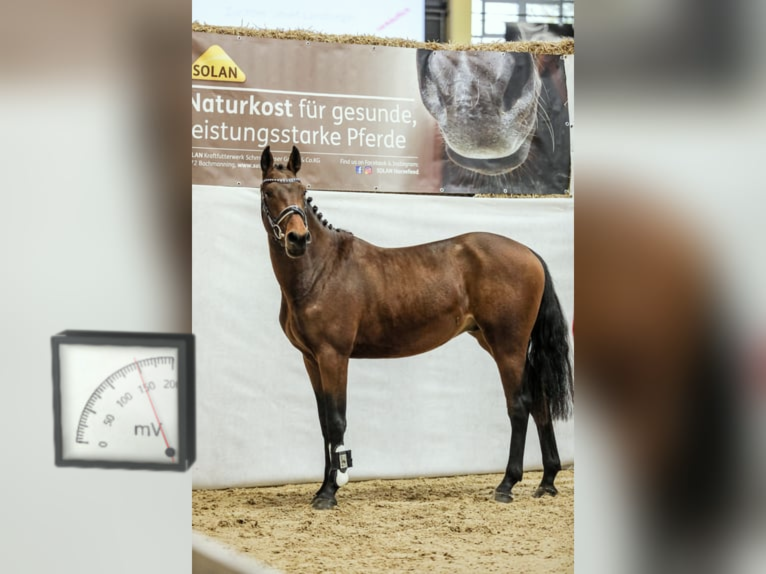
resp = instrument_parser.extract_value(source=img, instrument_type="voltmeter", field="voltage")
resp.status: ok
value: 150 mV
